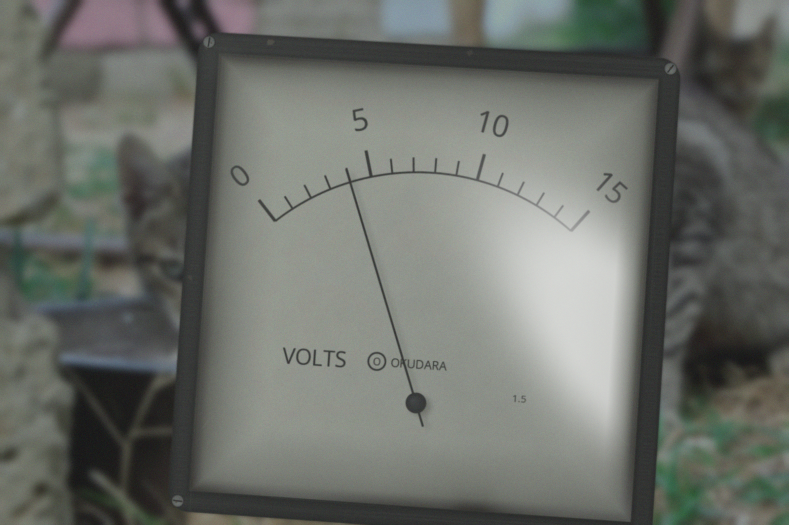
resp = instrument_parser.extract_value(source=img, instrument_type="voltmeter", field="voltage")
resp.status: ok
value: 4 V
